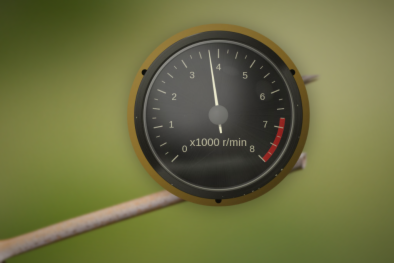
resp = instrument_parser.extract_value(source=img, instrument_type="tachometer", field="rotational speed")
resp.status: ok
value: 3750 rpm
